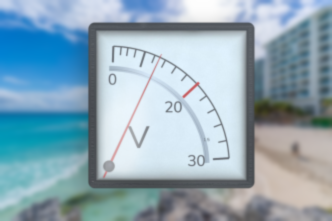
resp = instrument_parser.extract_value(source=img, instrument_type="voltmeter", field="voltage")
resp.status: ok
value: 13 V
